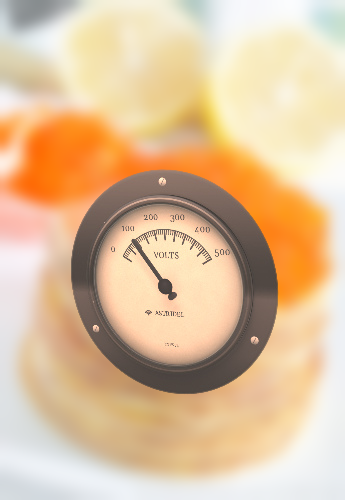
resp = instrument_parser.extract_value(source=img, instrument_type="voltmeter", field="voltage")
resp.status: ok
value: 100 V
